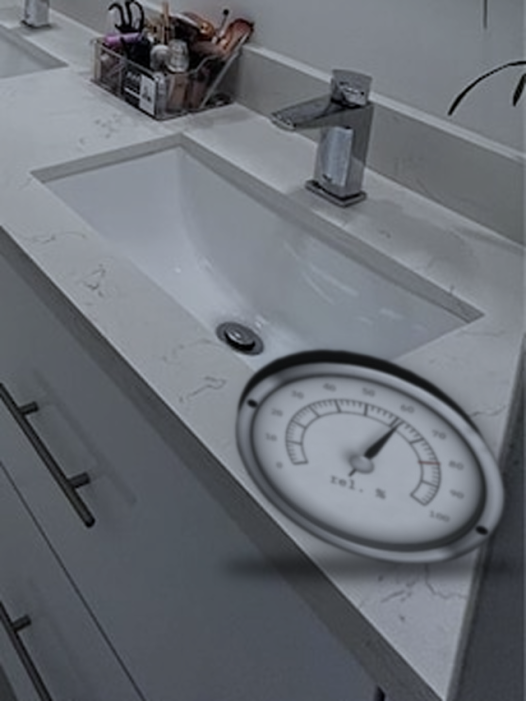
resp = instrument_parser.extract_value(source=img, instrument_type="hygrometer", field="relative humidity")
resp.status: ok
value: 60 %
